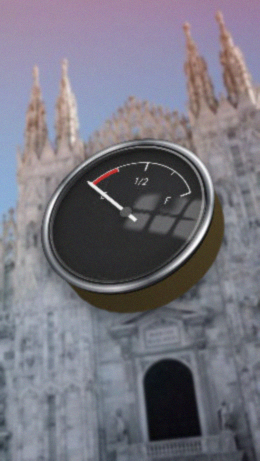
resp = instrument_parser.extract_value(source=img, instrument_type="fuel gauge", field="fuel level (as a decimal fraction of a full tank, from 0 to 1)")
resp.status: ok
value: 0
